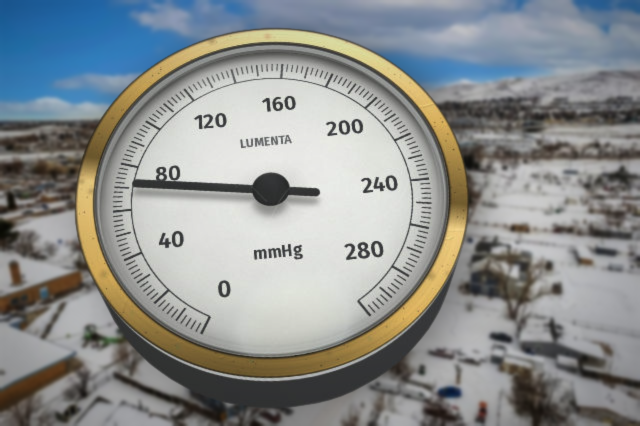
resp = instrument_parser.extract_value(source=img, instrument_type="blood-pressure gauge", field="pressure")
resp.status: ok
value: 70 mmHg
